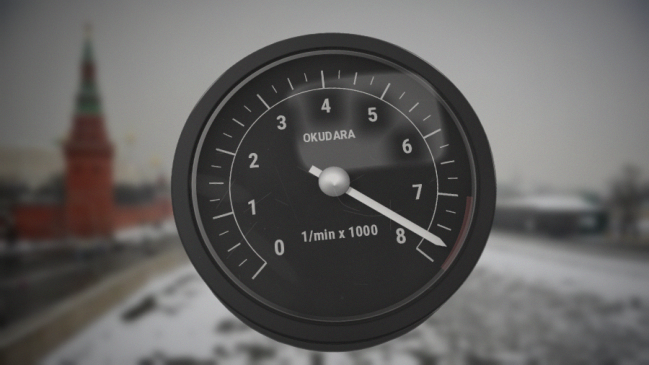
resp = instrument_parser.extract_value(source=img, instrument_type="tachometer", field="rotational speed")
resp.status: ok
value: 7750 rpm
